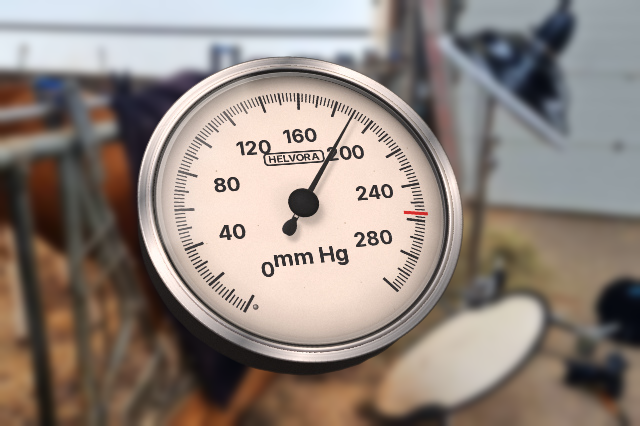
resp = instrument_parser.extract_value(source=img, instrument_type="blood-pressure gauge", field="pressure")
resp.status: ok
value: 190 mmHg
